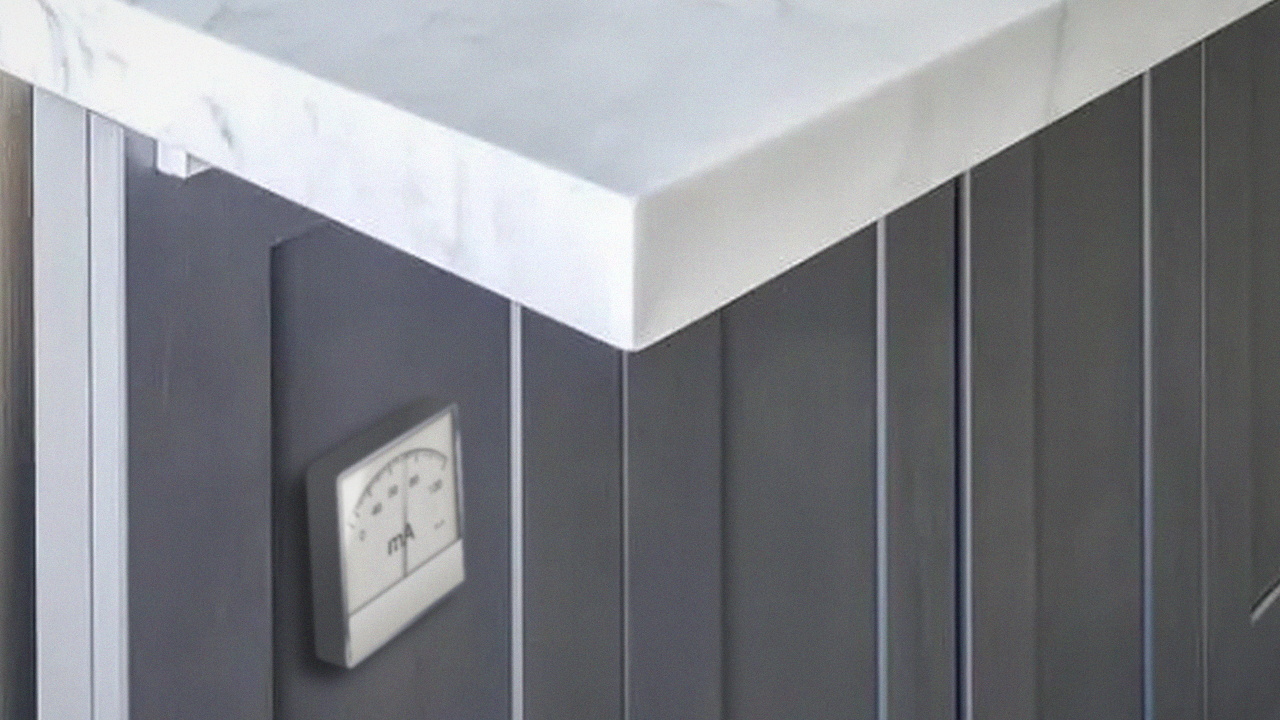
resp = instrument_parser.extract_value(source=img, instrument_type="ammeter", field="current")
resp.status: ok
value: 70 mA
